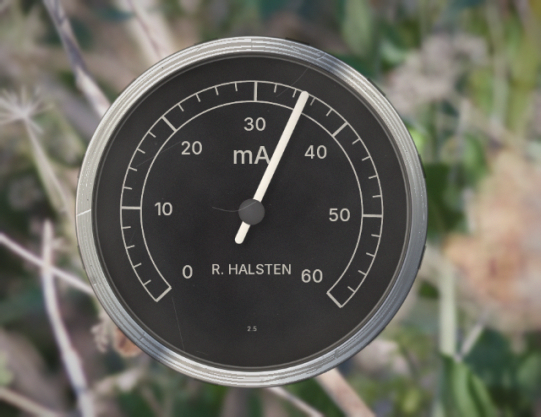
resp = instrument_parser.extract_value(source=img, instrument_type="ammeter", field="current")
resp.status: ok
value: 35 mA
